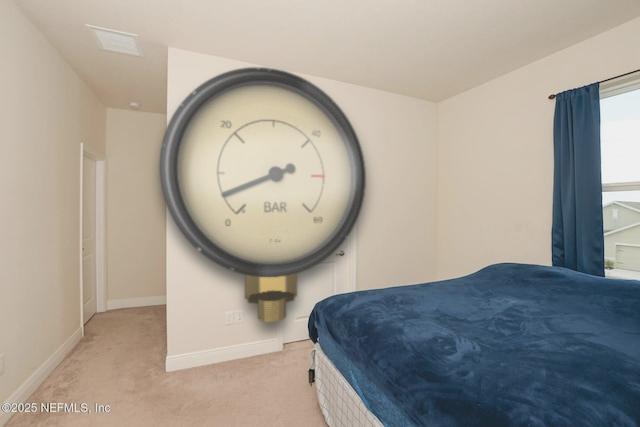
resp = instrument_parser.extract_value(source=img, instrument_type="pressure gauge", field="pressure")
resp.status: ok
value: 5 bar
